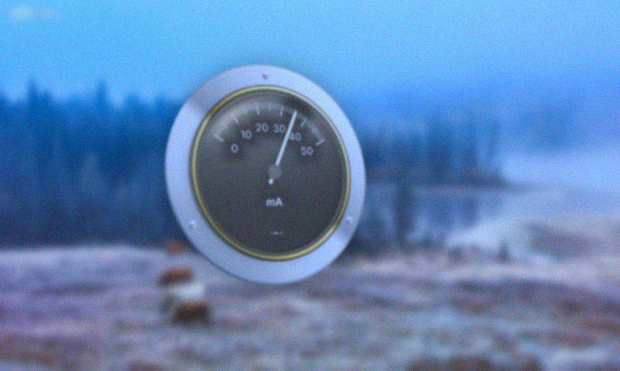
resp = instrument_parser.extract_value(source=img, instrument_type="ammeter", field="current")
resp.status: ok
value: 35 mA
